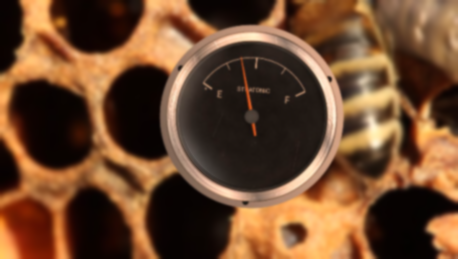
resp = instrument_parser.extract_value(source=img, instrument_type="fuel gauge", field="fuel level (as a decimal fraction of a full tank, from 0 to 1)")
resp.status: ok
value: 0.375
